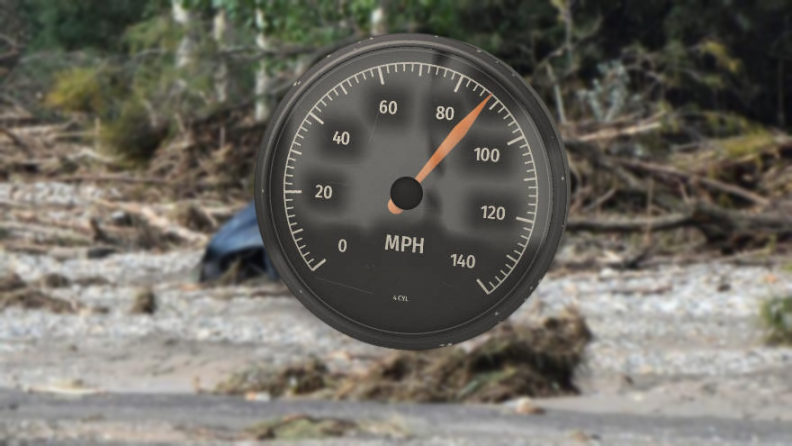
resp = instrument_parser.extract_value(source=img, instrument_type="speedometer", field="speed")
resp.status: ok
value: 88 mph
